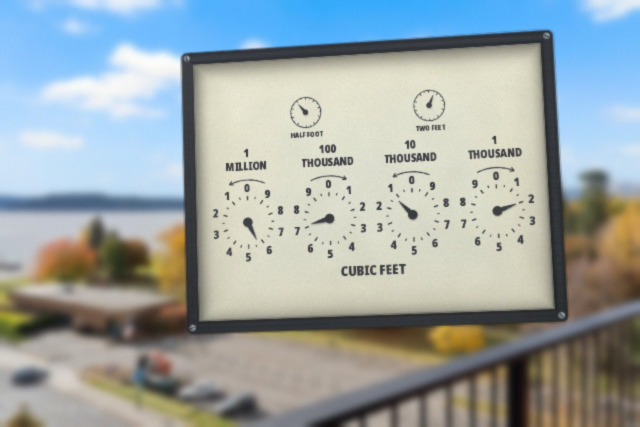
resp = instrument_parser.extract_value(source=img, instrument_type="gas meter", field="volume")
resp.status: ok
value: 571200 ft³
